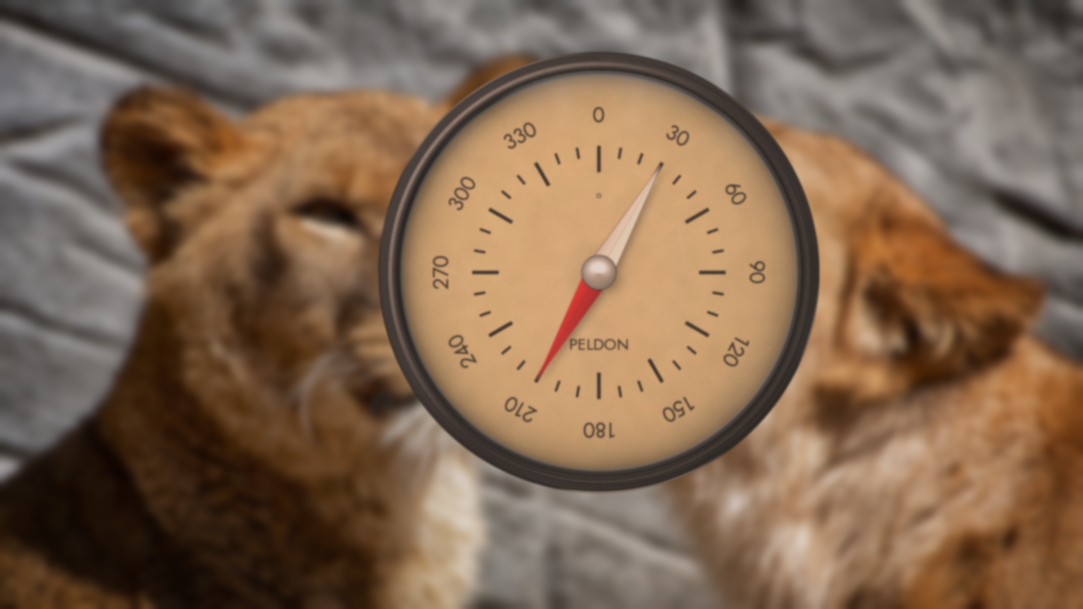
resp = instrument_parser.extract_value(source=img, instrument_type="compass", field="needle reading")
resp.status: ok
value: 210 °
